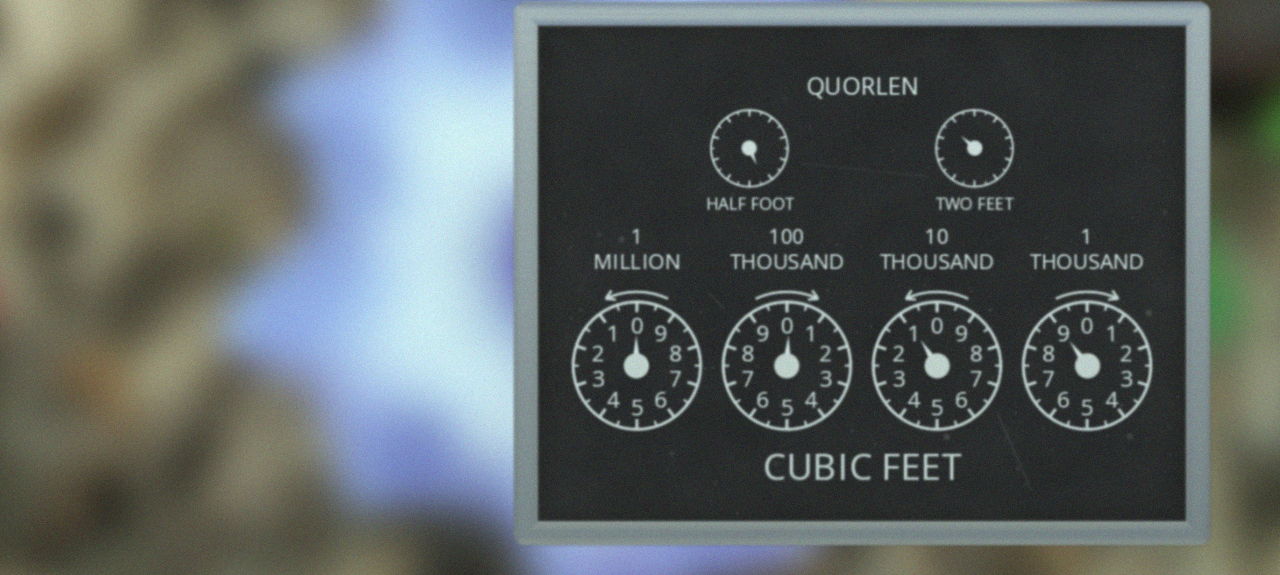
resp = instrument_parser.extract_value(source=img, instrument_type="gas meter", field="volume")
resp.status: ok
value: 900 ft³
